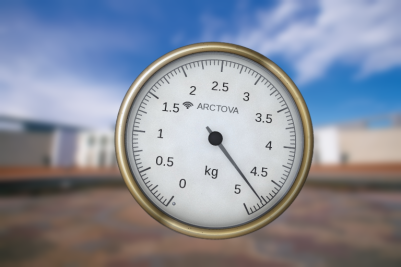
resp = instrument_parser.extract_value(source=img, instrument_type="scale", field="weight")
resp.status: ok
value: 4.8 kg
